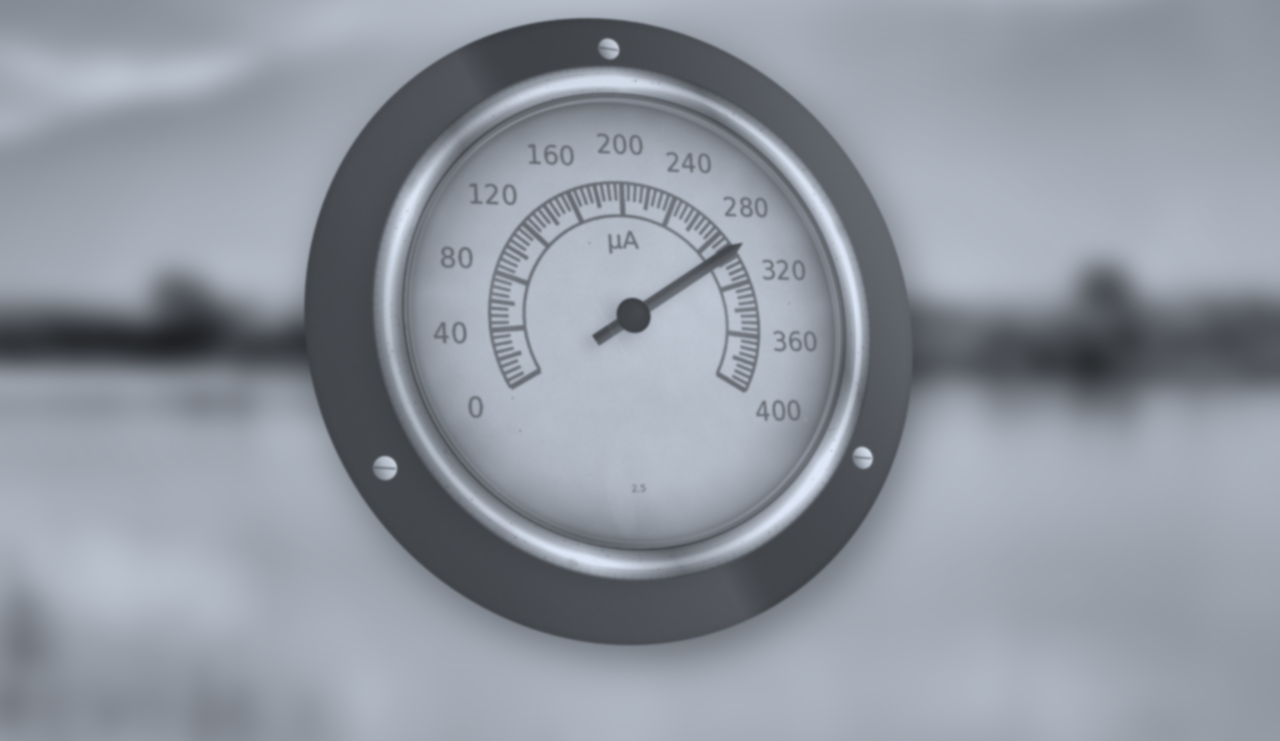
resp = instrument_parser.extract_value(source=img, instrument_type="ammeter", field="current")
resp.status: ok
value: 295 µA
